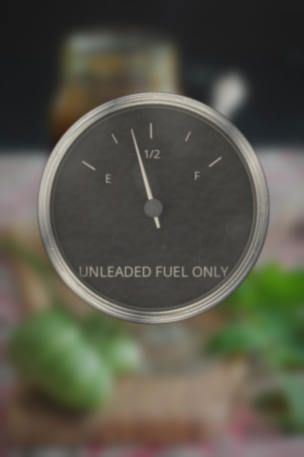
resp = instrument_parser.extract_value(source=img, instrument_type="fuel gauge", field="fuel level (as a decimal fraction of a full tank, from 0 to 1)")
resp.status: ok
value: 0.375
